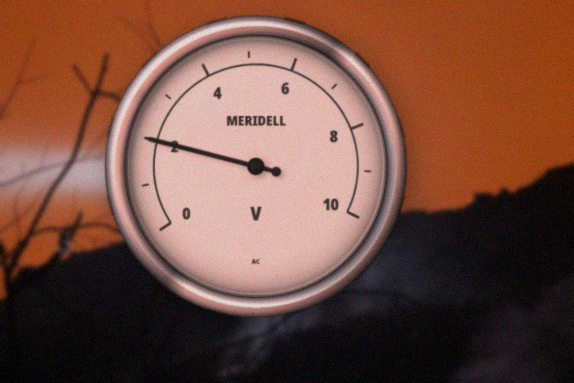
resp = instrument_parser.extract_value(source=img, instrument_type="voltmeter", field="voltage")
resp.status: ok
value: 2 V
